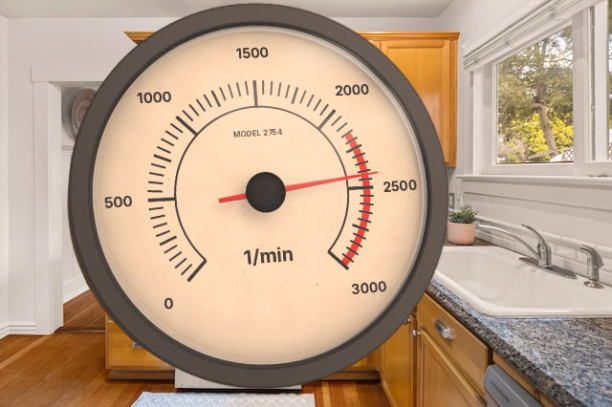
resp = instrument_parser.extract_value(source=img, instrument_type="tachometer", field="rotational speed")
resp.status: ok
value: 2425 rpm
